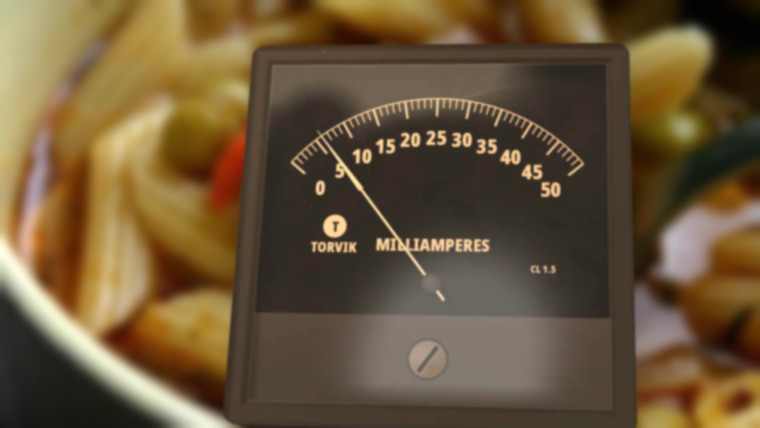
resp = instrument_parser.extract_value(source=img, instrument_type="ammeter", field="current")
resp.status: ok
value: 6 mA
